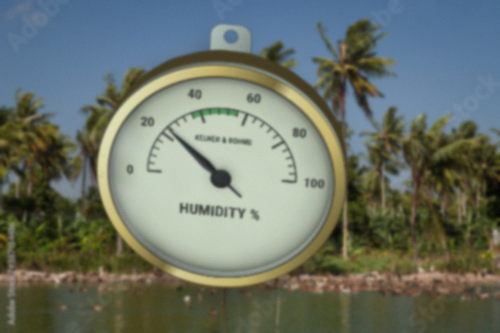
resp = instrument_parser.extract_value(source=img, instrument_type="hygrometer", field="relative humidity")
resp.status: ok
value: 24 %
